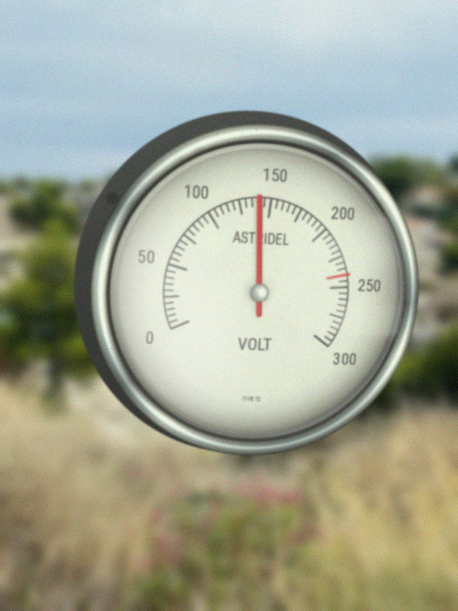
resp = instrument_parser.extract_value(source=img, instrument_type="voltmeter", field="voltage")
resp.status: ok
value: 140 V
